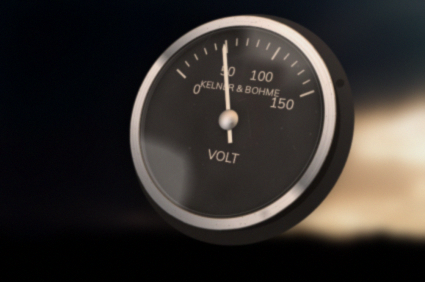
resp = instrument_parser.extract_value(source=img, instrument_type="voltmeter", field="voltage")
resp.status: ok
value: 50 V
